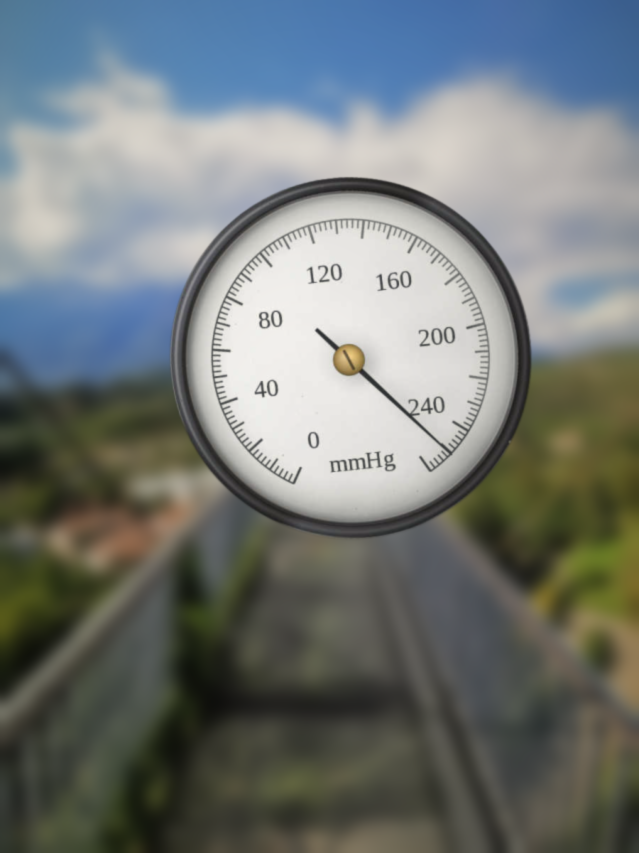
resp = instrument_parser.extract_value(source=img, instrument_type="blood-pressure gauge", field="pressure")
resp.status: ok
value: 250 mmHg
